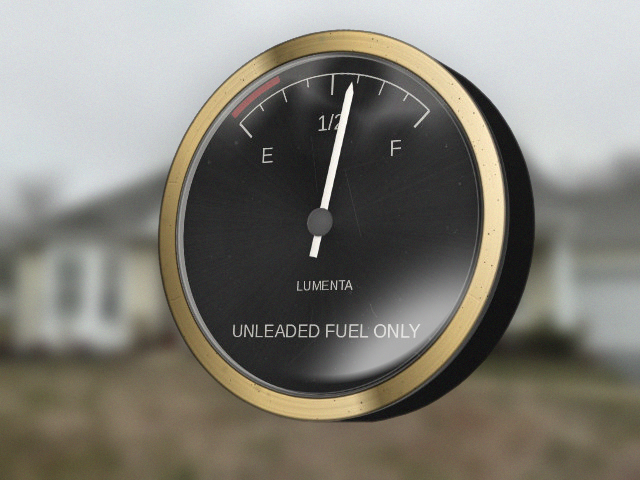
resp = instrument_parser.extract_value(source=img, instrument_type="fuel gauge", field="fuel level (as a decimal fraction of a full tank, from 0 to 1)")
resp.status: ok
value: 0.625
